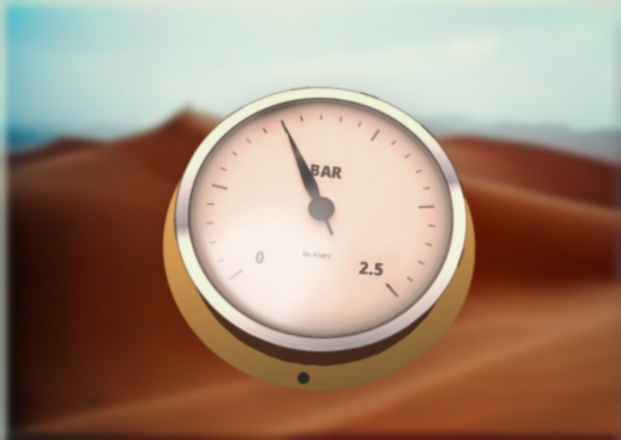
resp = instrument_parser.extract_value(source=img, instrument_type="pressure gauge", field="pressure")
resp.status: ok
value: 1 bar
